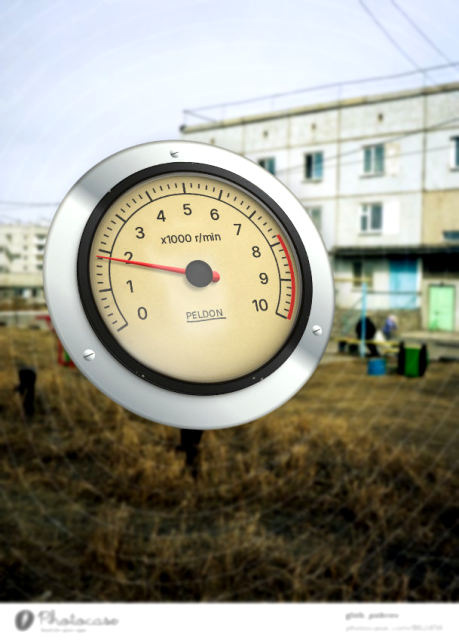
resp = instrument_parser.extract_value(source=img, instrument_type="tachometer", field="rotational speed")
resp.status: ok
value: 1800 rpm
